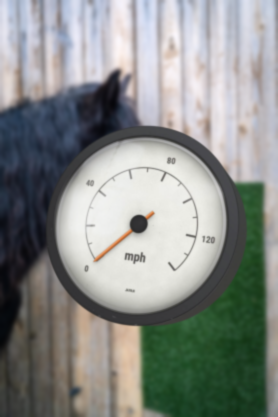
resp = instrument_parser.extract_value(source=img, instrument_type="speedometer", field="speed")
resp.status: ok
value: 0 mph
